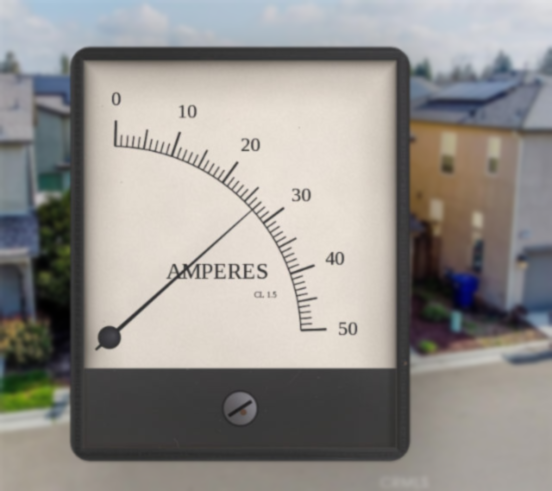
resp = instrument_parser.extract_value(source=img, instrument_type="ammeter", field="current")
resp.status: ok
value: 27 A
